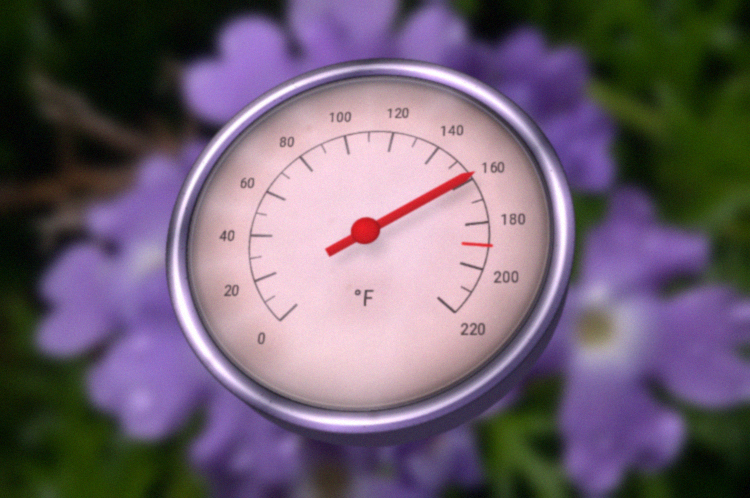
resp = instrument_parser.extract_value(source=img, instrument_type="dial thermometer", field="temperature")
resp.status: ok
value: 160 °F
